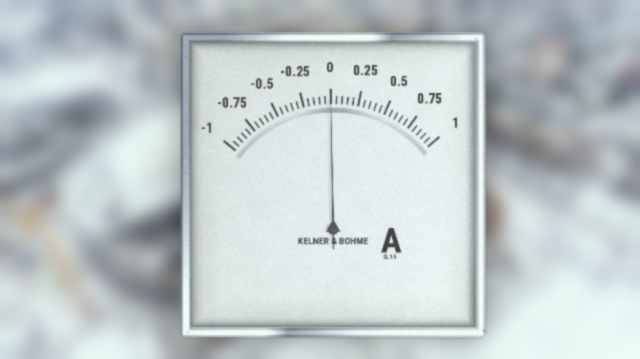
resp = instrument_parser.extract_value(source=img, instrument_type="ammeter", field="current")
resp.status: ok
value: 0 A
